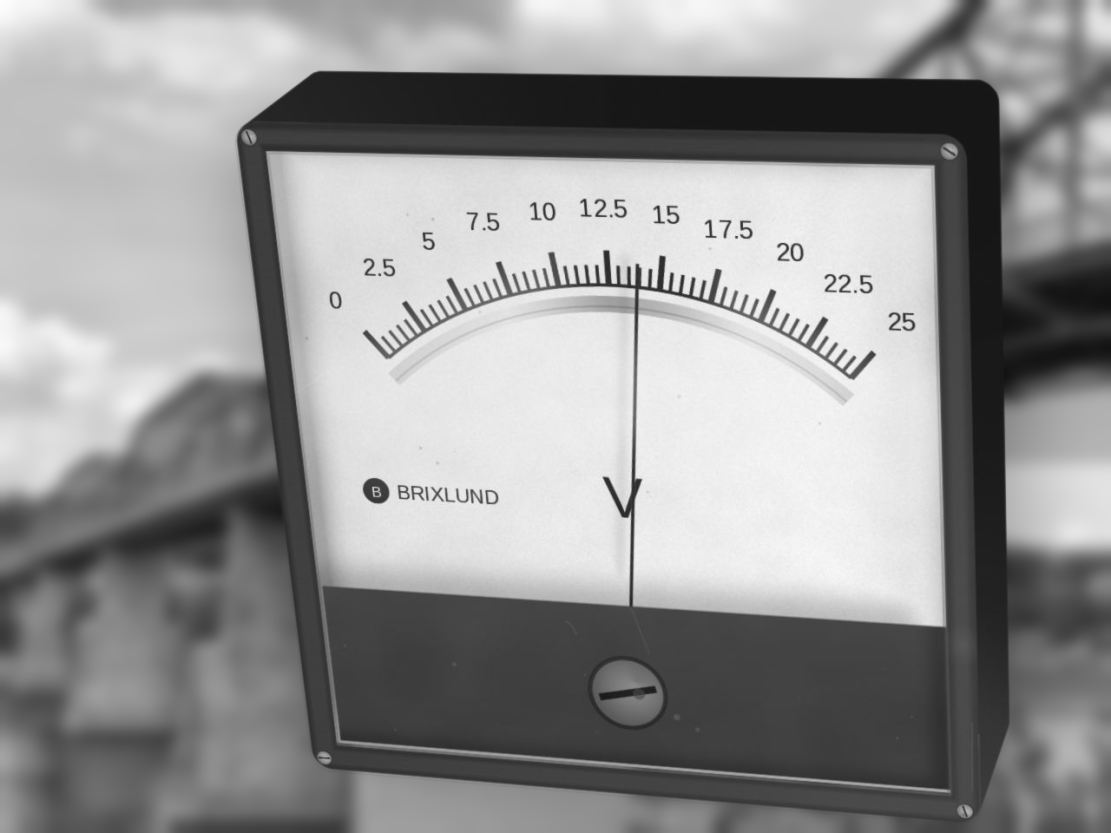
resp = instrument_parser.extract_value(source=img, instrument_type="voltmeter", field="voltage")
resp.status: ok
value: 14 V
